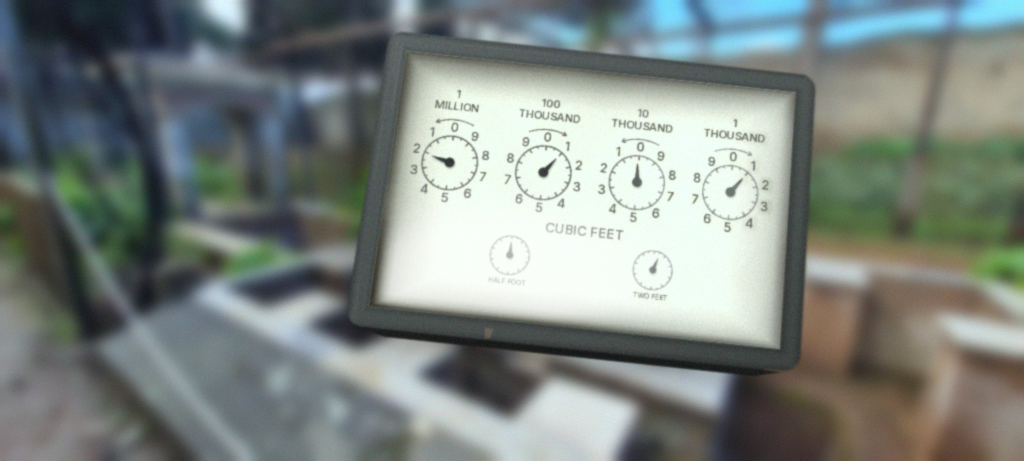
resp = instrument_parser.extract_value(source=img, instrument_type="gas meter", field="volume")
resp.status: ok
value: 210100 ft³
